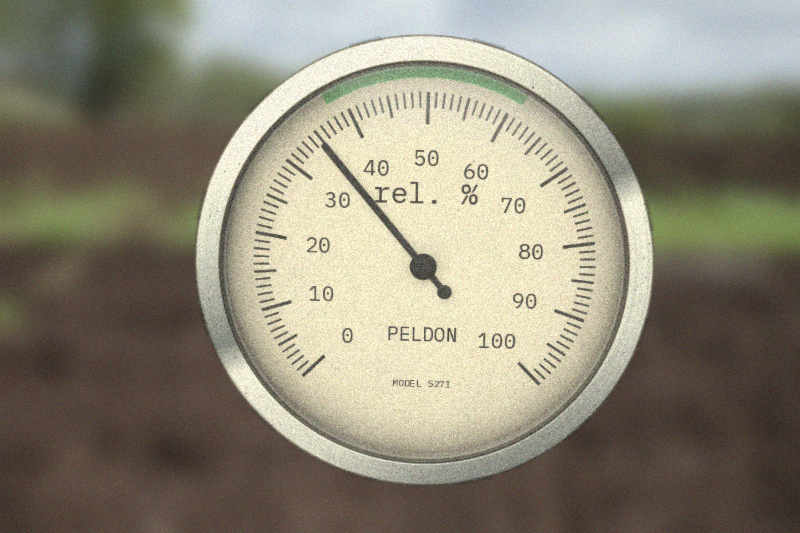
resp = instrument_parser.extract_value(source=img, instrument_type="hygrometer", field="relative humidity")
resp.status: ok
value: 35 %
